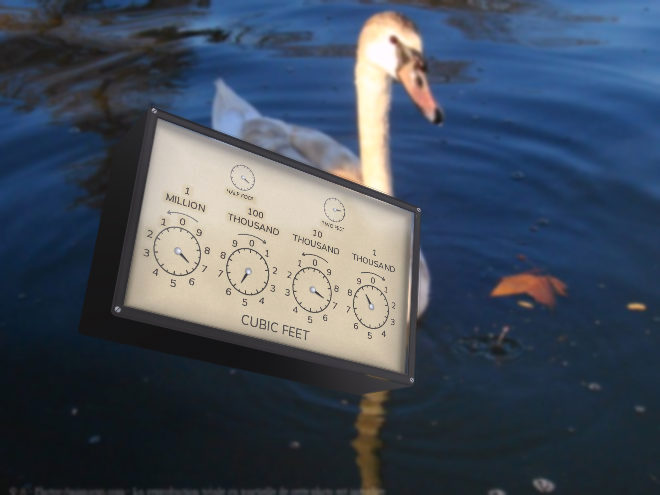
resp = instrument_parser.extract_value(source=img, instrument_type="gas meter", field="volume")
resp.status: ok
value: 656900 ft³
